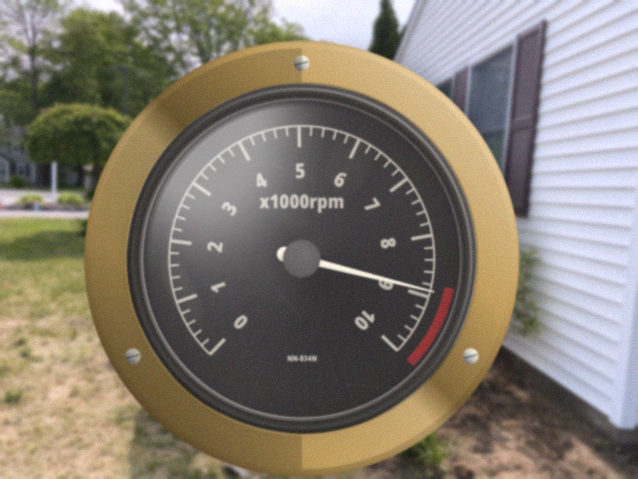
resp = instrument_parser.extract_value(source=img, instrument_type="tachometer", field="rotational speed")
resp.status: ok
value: 8900 rpm
